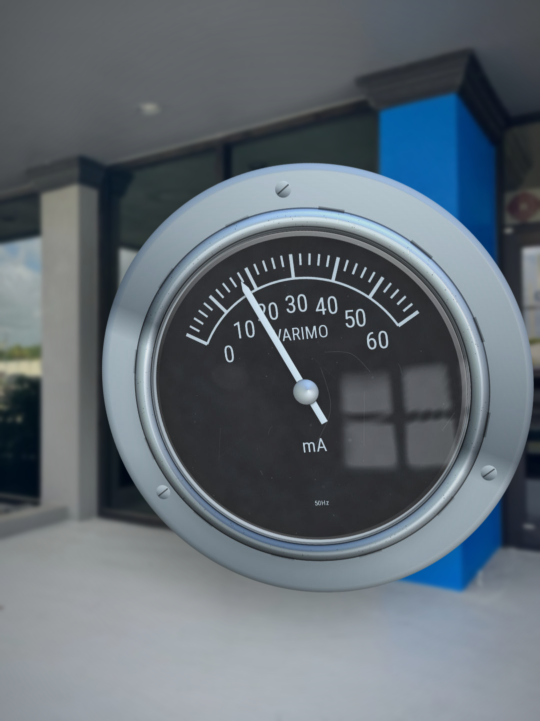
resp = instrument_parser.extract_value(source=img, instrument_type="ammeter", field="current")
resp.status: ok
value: 18 mA
